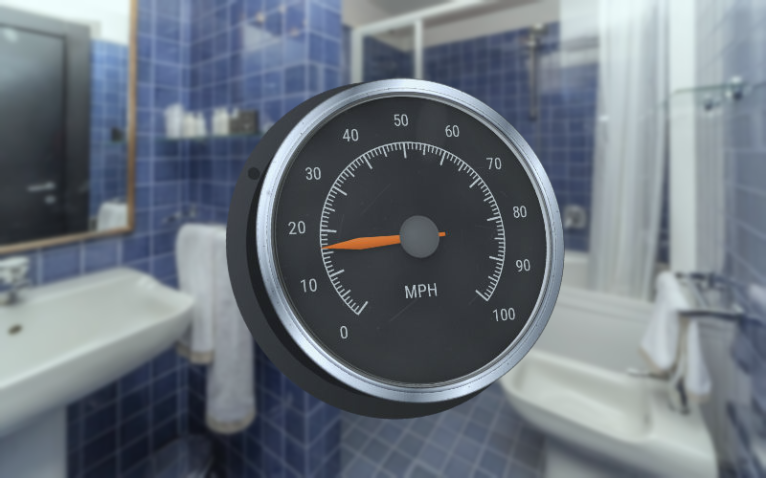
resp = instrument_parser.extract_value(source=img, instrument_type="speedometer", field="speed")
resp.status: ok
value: 16 mph
